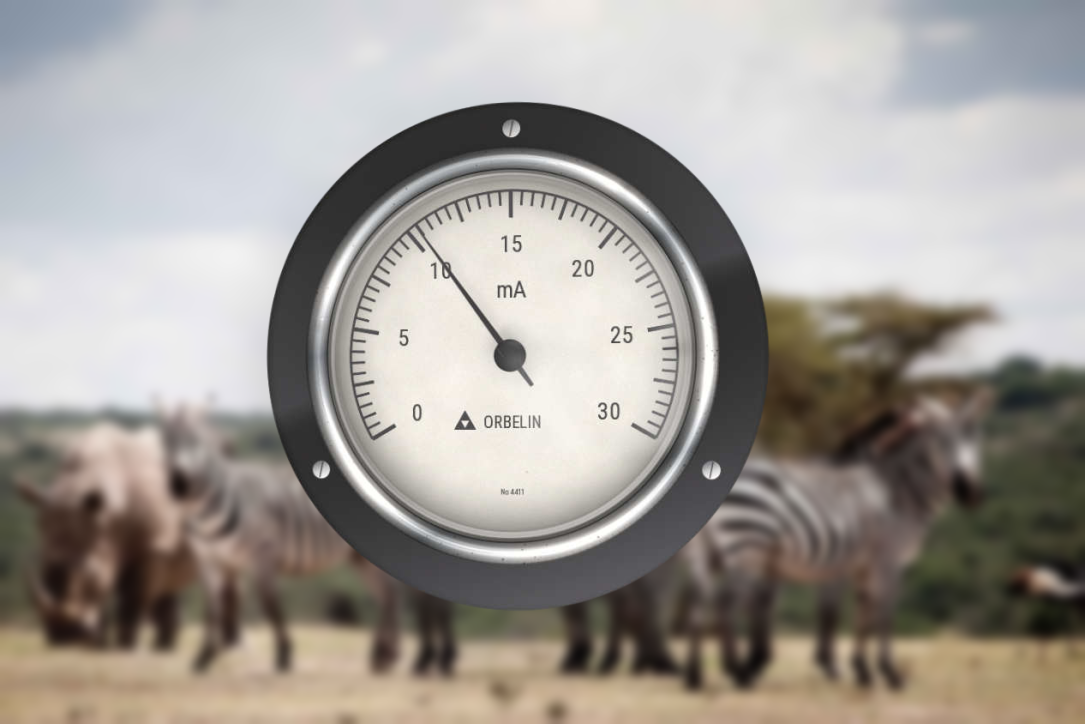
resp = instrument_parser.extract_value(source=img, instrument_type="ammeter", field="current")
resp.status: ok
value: 10.5 mA
